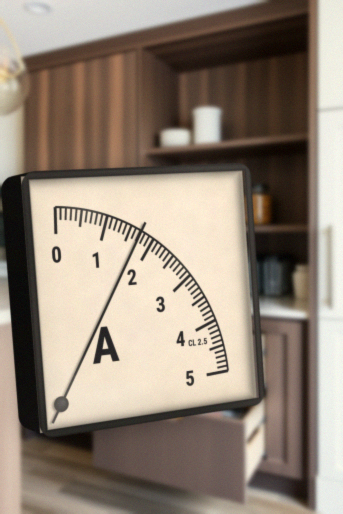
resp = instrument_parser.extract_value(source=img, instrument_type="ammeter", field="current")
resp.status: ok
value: 1.7 A
